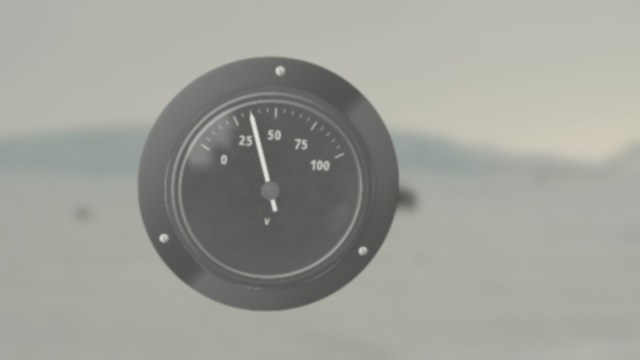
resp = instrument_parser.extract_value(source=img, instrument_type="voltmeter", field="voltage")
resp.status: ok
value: 35 V
